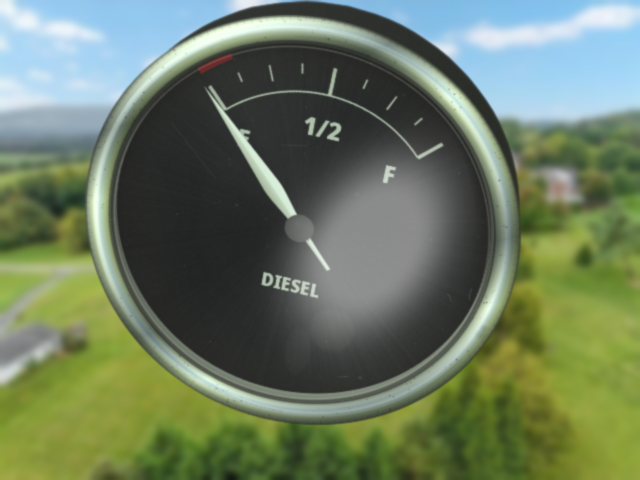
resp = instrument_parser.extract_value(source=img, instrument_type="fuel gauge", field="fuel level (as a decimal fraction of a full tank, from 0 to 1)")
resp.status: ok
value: 0
